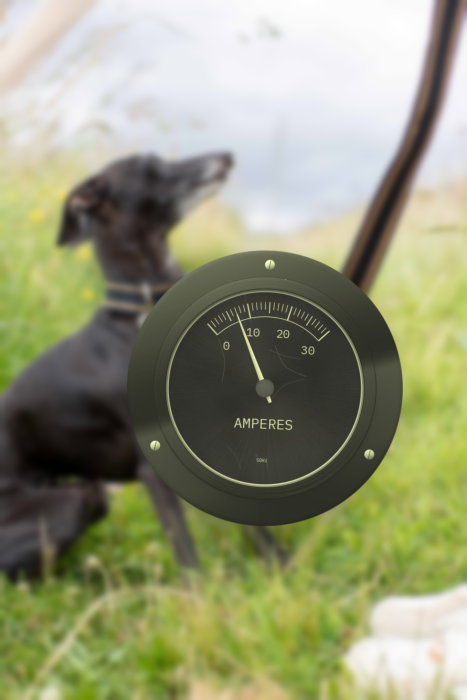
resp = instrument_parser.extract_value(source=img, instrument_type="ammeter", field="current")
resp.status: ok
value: 7 A
